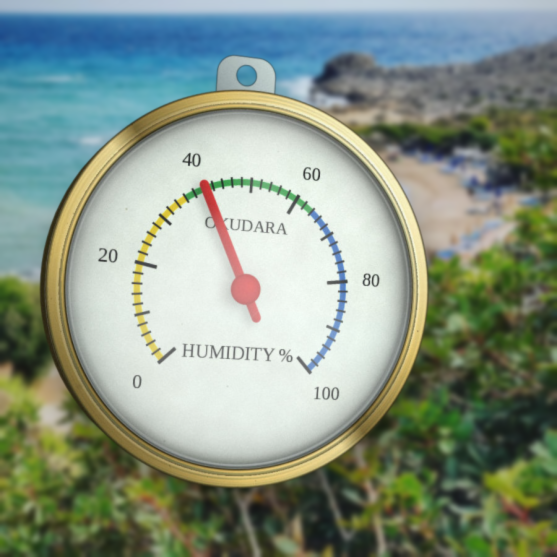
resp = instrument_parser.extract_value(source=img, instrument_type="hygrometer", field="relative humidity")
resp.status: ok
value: 40 %
